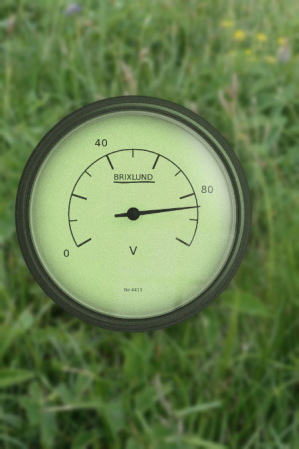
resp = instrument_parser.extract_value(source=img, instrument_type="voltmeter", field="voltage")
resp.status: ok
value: 85 V
